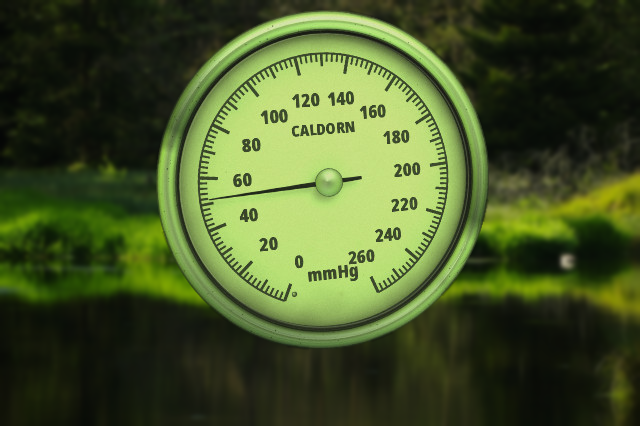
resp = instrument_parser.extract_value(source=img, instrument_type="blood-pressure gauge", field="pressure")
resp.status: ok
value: 52 mmHg
